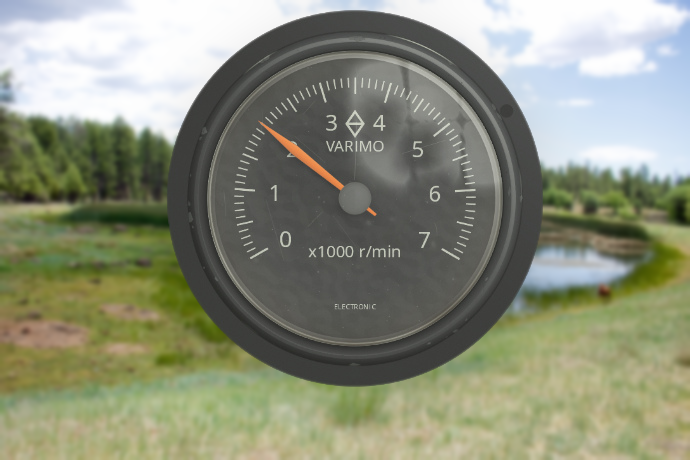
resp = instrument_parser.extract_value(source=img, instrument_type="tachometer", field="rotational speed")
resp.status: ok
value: 2000 rpm
